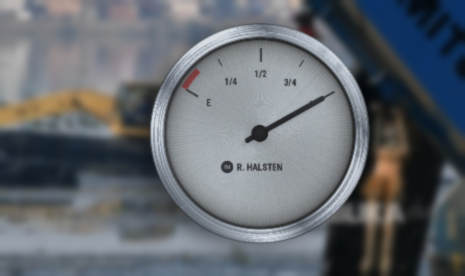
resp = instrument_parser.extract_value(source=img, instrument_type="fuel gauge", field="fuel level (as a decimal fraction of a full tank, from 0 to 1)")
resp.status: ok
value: 1
